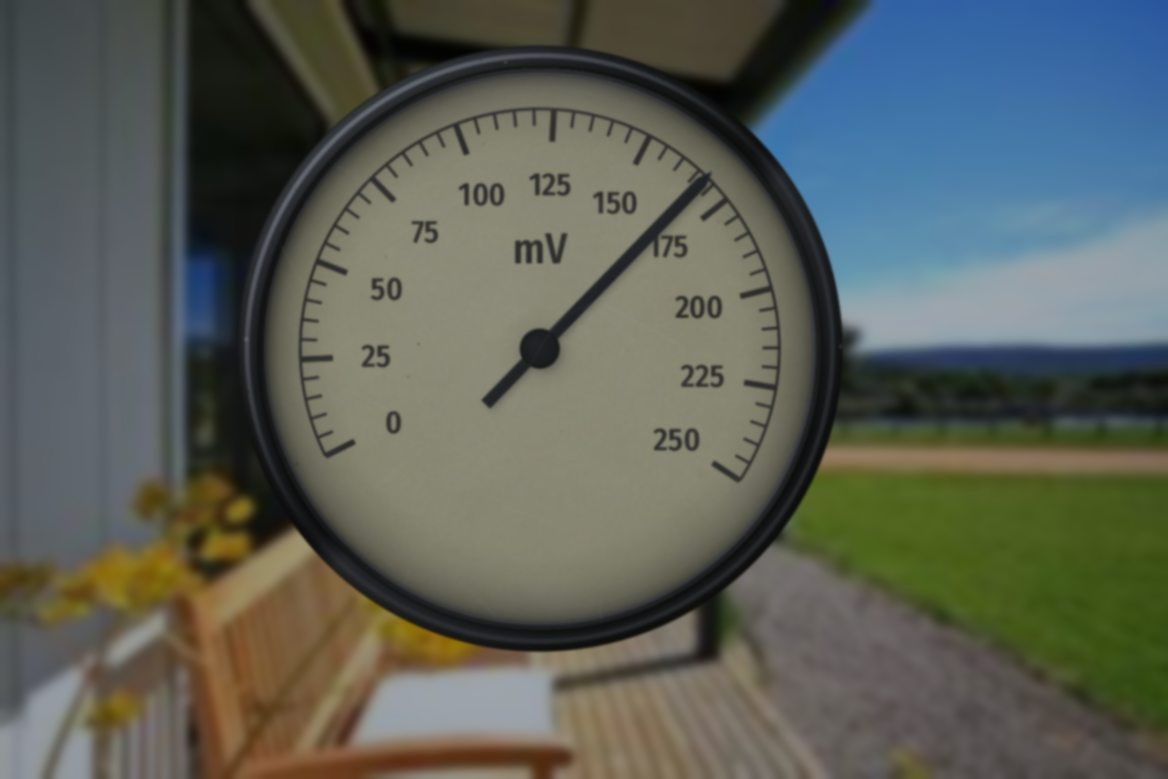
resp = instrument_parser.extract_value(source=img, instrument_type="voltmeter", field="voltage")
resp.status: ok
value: 167.5 mV
